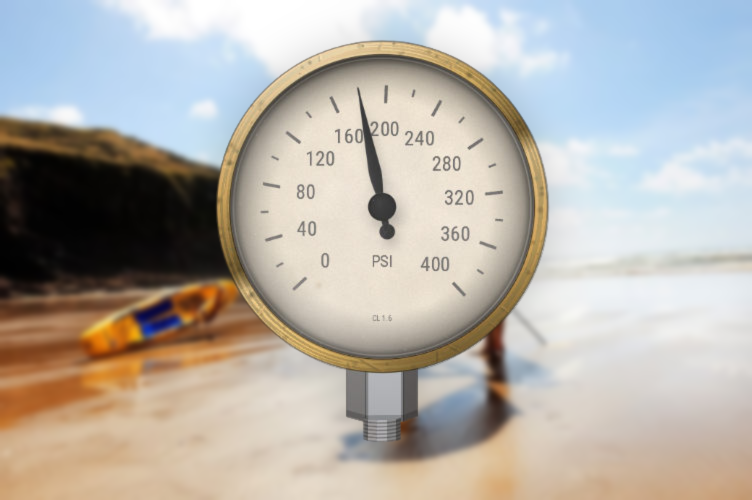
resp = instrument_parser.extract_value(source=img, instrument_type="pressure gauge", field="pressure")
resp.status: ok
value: 180 psi
